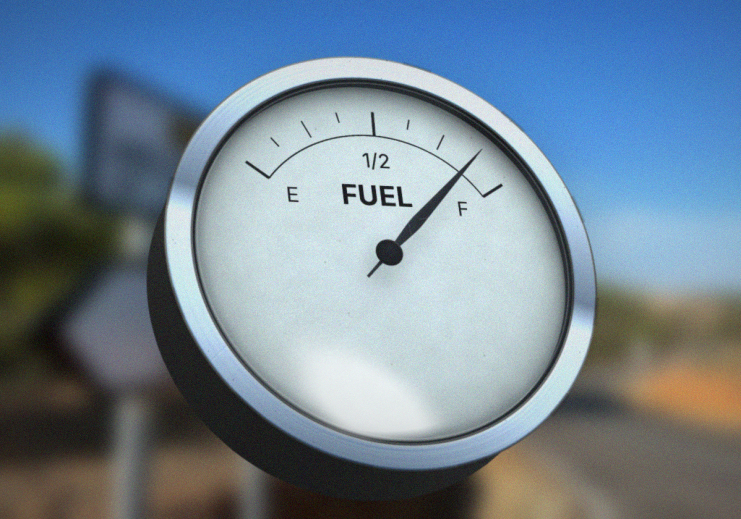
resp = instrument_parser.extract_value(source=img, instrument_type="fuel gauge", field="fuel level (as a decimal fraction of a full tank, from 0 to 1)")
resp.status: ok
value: 0.875
